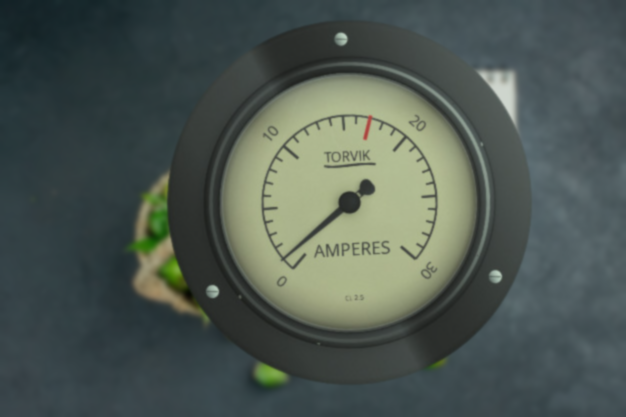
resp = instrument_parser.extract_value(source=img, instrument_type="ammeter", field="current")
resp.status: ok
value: 1 A
